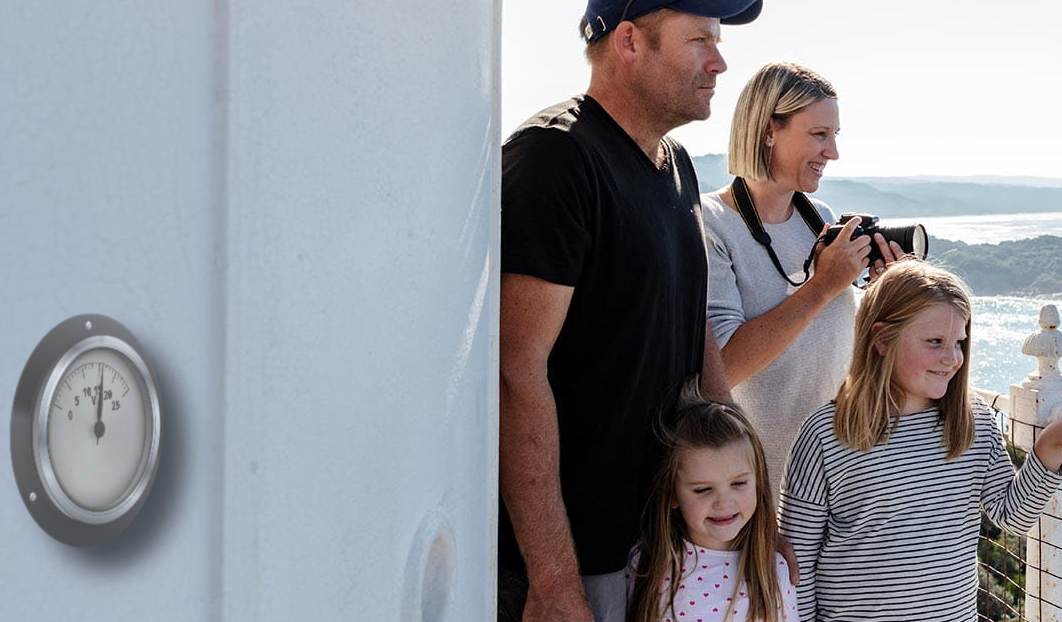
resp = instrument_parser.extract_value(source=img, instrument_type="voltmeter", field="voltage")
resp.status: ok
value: 15 V
